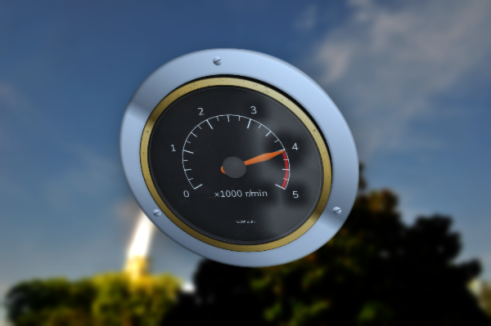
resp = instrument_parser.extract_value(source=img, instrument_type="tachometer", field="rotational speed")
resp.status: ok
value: 4000 rpm
